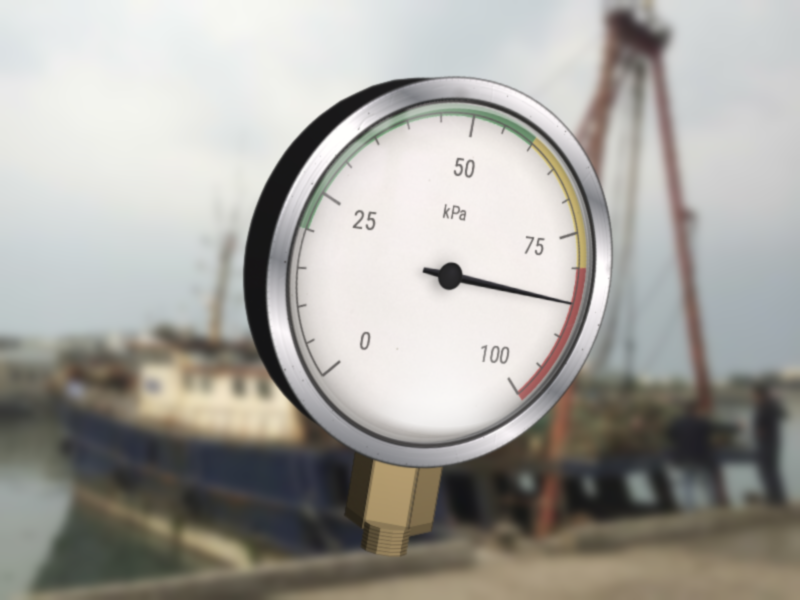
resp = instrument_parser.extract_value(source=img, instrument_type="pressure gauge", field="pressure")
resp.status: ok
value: 85 kPa
